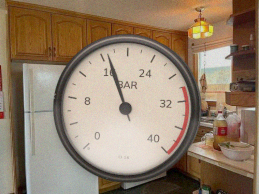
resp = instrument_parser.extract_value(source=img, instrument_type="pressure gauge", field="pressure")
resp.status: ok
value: 17 bar
